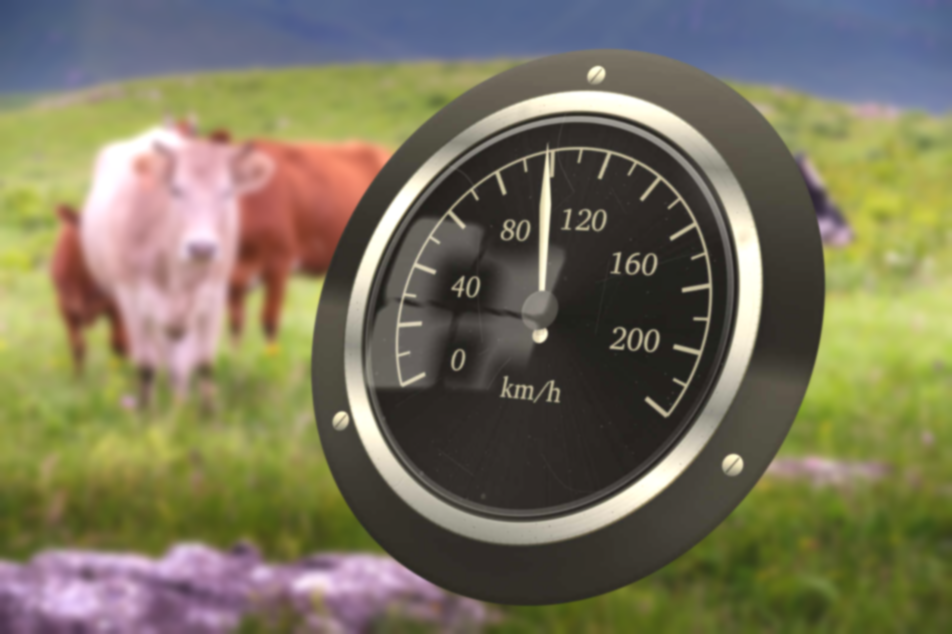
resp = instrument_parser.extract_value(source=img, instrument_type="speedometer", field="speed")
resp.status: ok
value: 100 km/h
